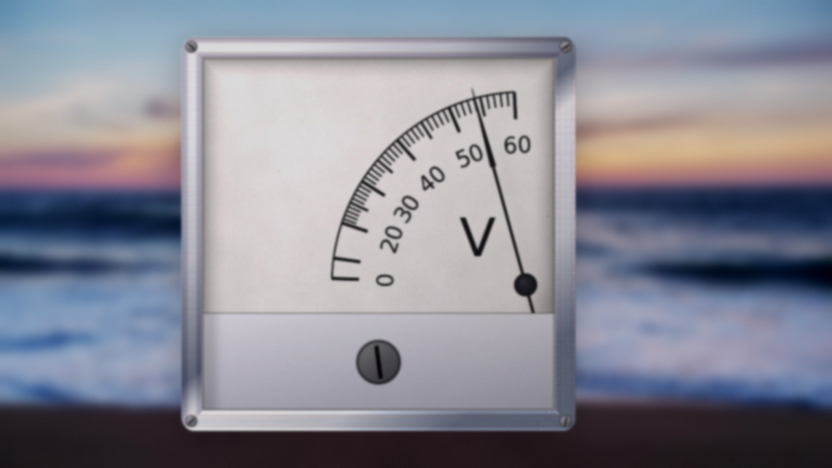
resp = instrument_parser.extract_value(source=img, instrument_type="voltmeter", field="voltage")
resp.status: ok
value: 54 V
